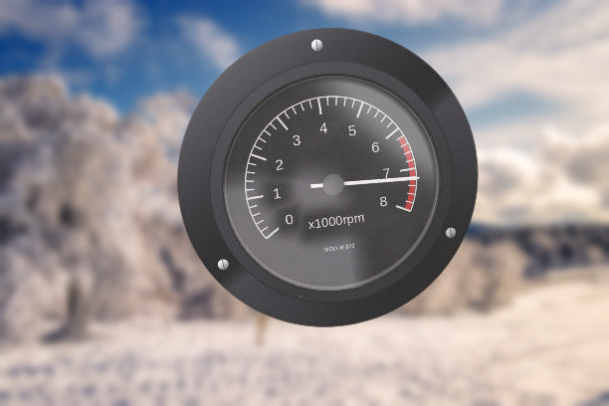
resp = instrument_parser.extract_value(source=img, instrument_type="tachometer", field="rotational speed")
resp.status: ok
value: 7200 rpm
